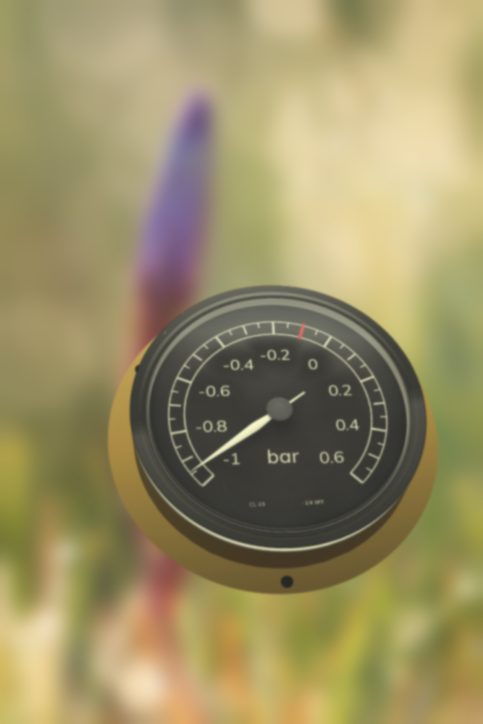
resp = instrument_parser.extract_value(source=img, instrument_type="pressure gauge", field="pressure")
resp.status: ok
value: -0.95 bar
